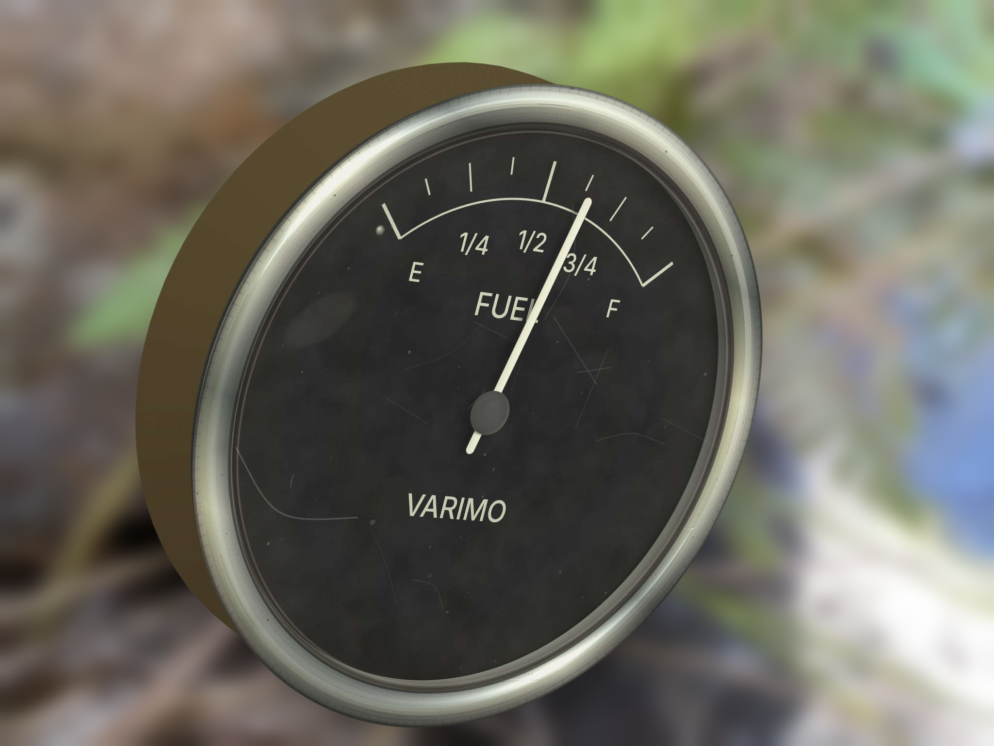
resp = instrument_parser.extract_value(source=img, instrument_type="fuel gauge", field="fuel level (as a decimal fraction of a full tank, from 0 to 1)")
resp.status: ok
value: 0.625
